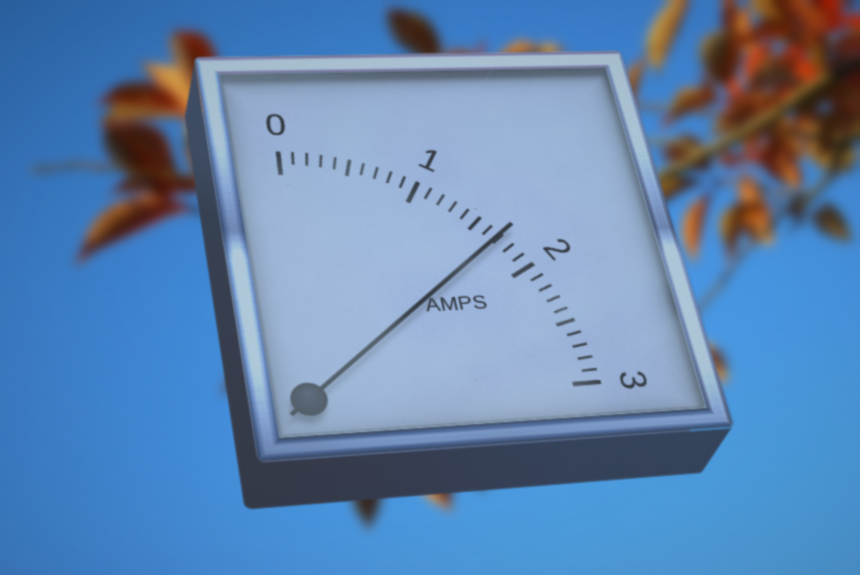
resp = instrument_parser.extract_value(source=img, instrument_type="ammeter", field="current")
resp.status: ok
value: 1.7 A
